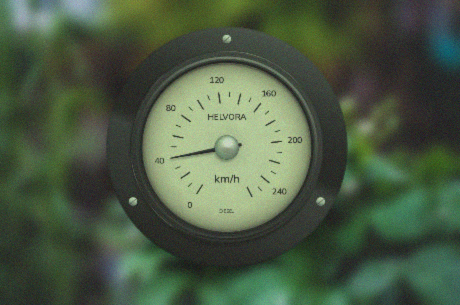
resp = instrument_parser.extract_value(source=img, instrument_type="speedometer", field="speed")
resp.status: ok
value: 40 km/h
